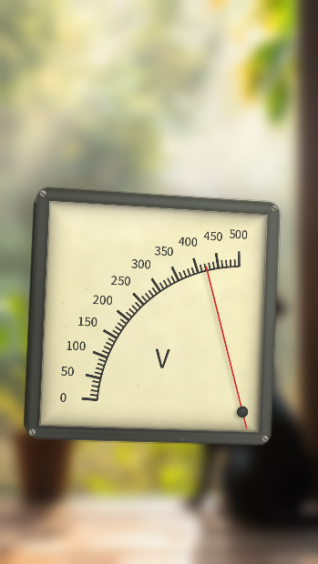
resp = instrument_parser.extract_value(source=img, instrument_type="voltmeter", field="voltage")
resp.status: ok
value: 420 V
